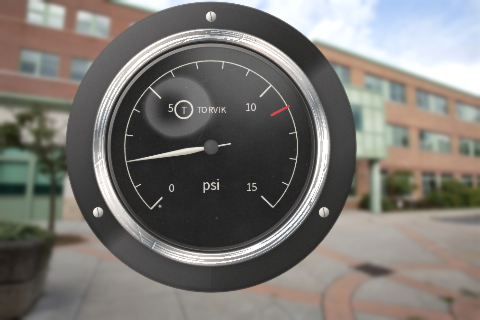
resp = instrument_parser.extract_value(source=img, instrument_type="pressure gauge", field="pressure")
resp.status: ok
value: 2 psi
